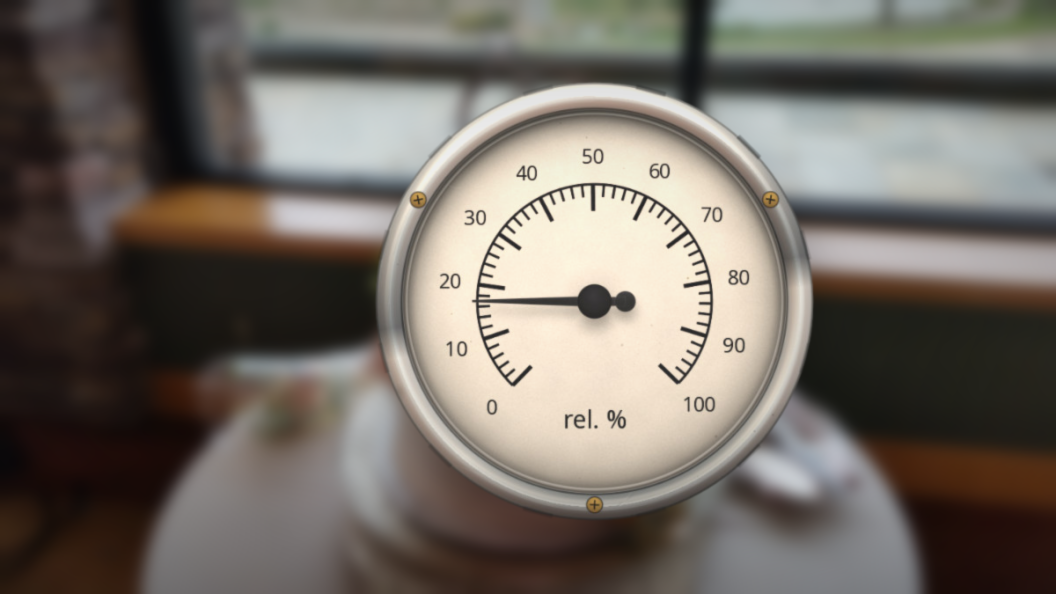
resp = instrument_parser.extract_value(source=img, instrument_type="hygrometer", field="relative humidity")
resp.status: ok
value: 17 %
